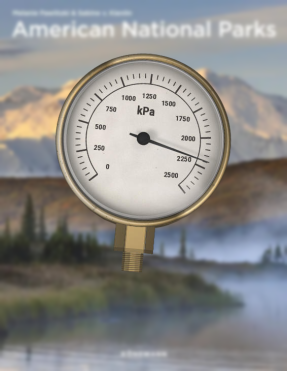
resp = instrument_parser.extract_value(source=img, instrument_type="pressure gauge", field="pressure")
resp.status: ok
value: 2200 kPa
